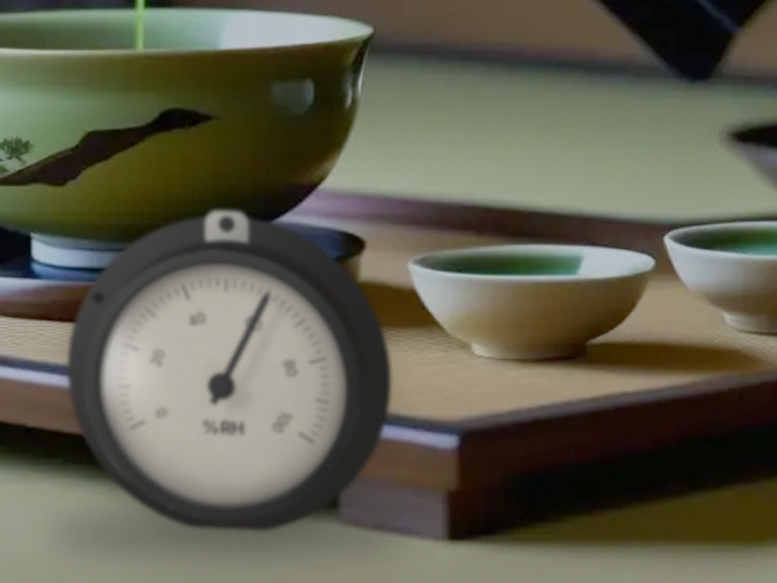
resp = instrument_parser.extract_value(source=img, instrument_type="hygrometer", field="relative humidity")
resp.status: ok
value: 60 %
